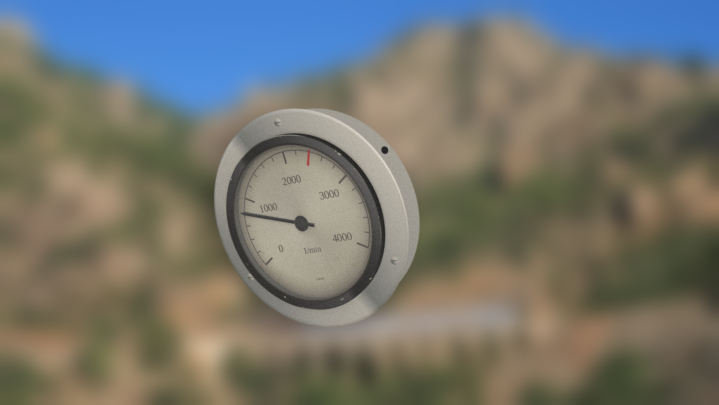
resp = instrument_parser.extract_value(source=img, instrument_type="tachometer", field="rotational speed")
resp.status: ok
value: 800 rpm
